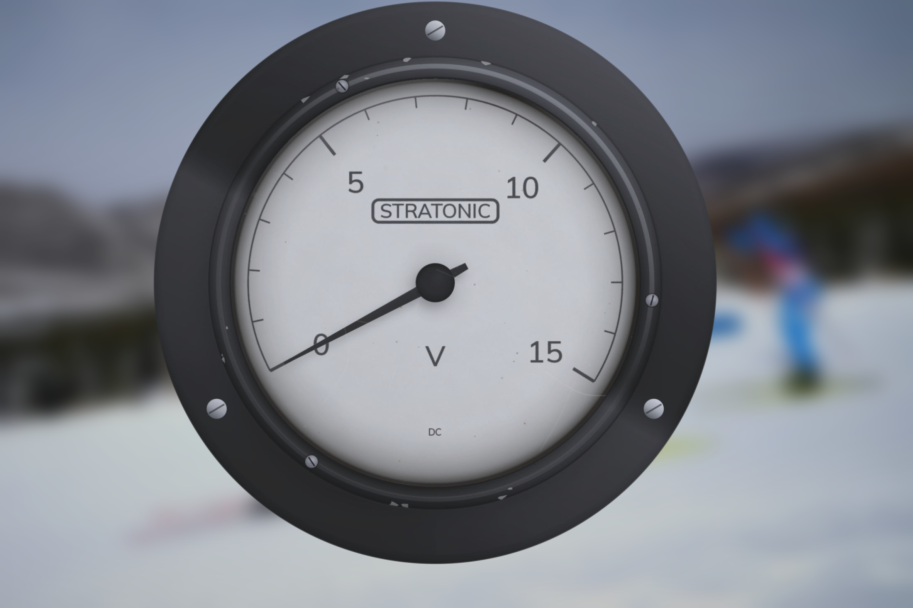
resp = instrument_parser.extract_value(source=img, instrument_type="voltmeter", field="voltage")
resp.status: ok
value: 0 V
